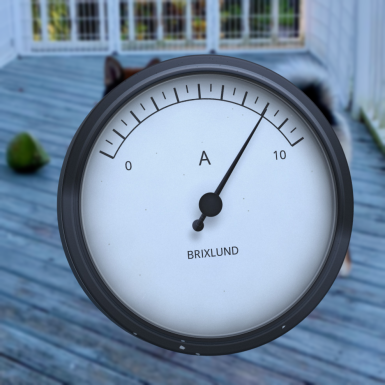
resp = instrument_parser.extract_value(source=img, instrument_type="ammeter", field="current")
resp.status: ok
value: 8 A
